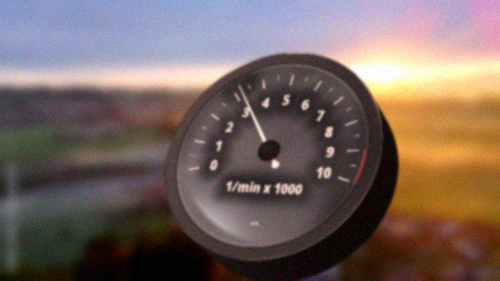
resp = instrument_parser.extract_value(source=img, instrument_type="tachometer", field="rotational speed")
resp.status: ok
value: 3250 rpm
